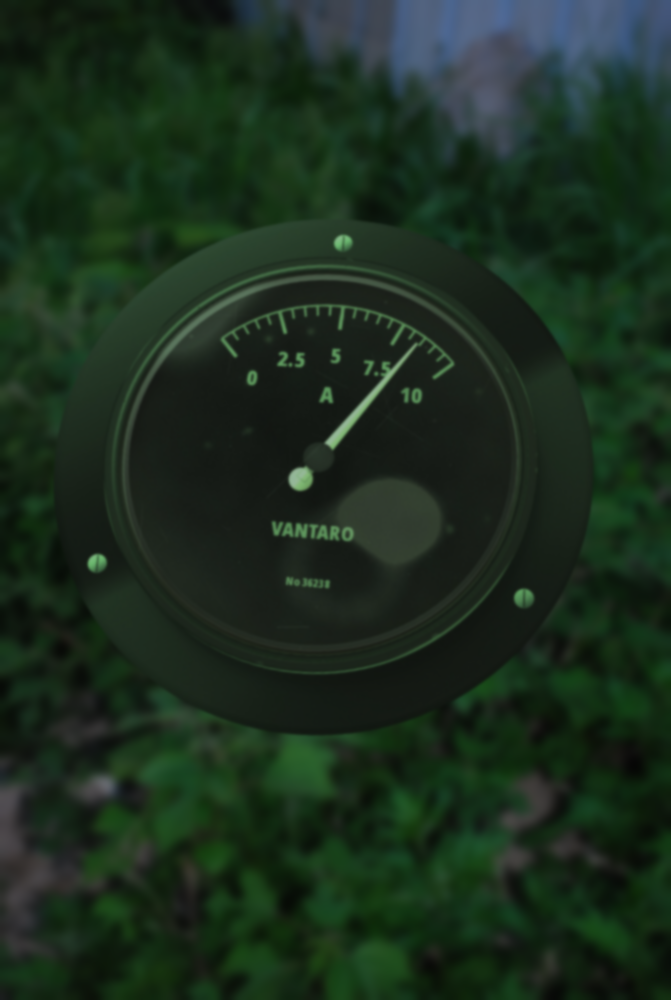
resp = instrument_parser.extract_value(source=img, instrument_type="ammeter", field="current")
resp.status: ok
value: 8.5 A
